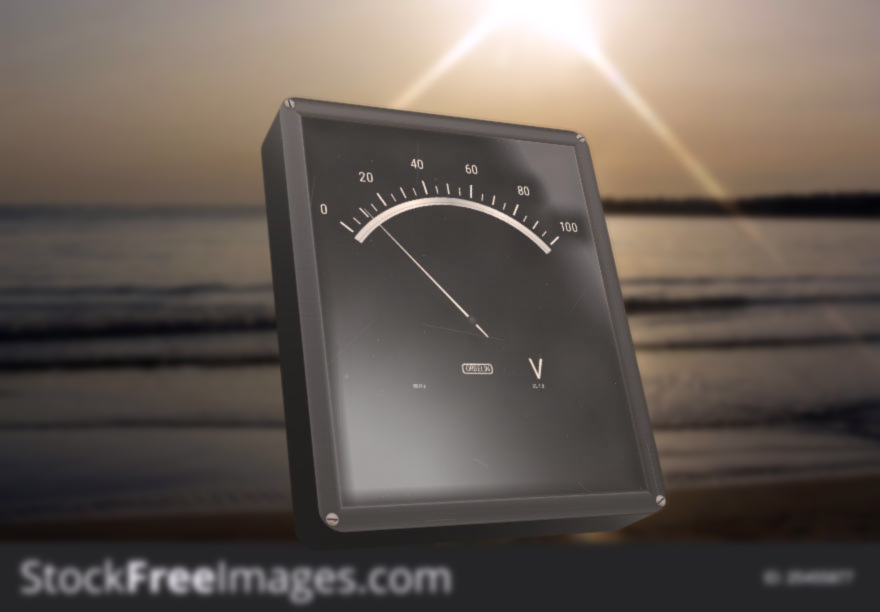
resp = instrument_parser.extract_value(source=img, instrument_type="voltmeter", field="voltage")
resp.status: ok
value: 10 V
